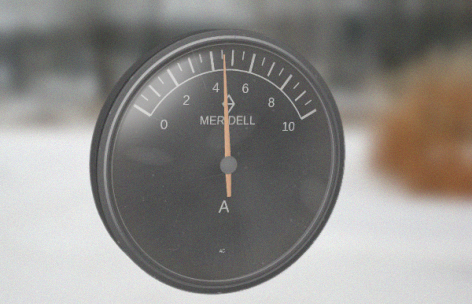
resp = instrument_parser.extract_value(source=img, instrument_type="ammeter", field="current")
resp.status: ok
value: 4.5 A
